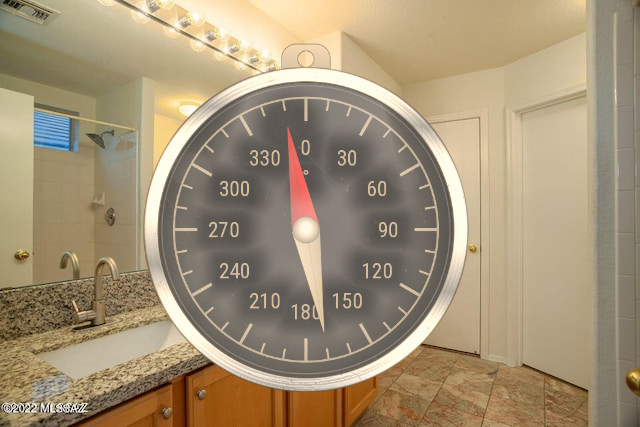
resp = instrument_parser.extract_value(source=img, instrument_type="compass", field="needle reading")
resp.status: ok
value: 350 °
